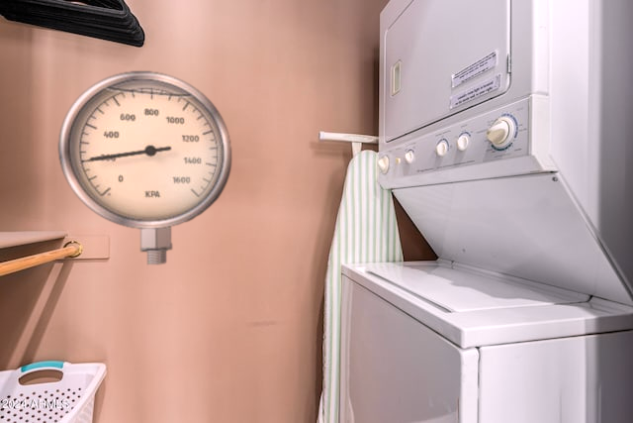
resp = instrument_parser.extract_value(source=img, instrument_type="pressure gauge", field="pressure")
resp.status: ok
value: 200 kPa
